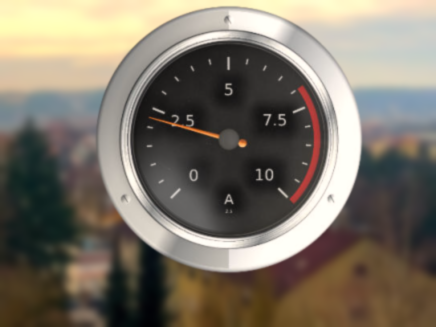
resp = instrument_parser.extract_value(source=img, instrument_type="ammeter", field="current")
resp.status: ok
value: 2.25 A
